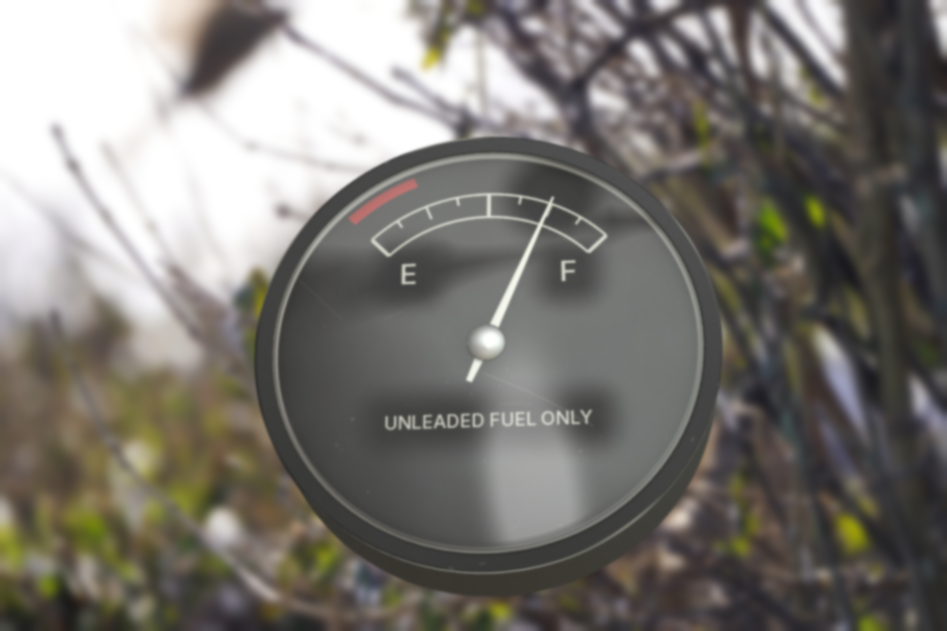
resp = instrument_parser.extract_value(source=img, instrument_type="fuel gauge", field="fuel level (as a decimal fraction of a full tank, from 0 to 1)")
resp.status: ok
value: 0.75
